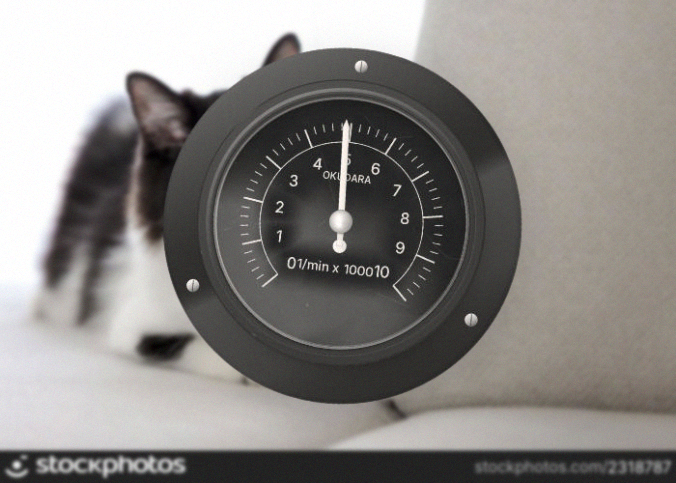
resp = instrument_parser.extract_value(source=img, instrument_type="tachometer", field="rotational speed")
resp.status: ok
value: 4900 rpm
